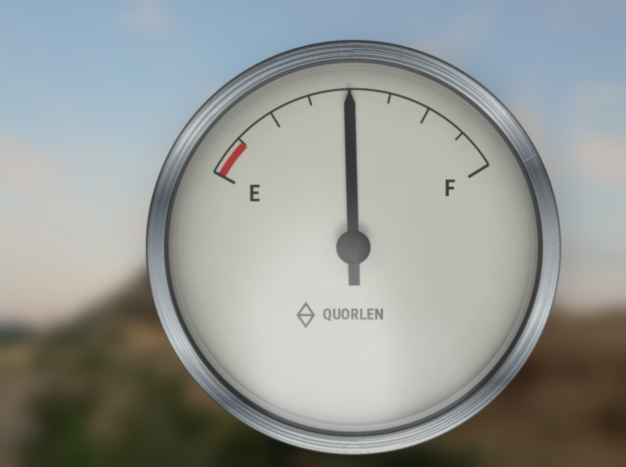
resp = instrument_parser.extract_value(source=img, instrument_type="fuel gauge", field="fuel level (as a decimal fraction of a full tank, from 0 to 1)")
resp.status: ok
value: 0.5
